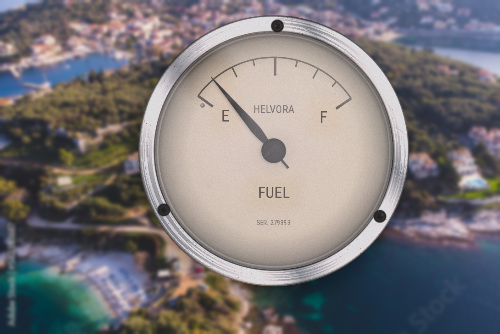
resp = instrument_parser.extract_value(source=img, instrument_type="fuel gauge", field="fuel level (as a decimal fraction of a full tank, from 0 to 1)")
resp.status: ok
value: 0.125
